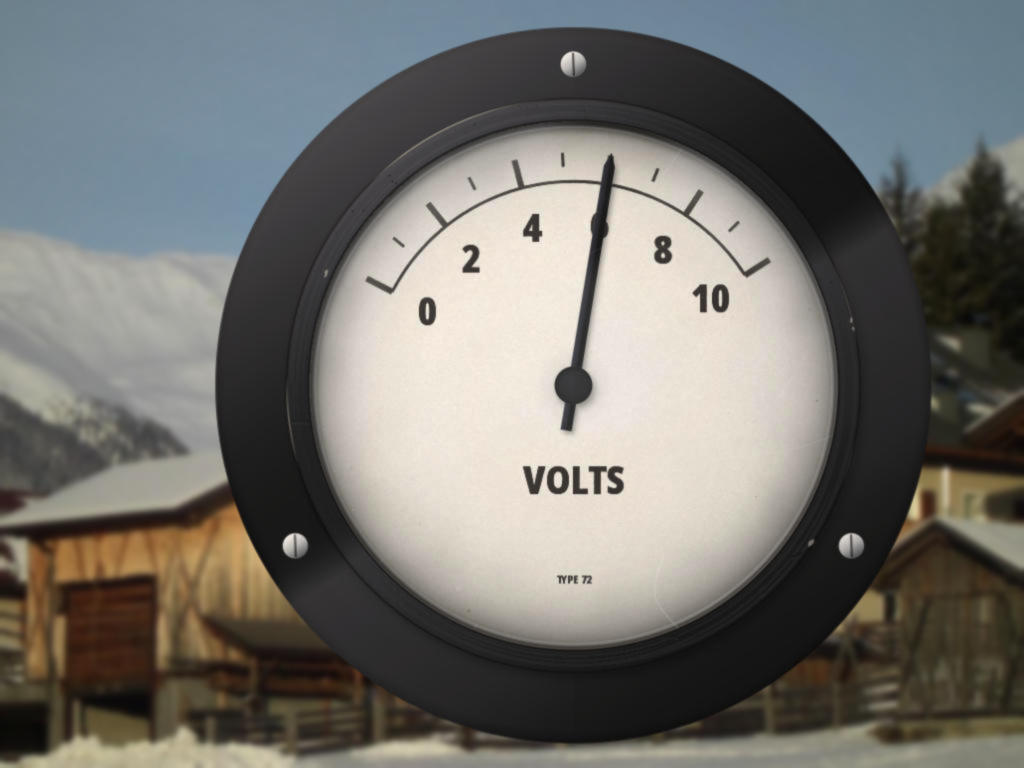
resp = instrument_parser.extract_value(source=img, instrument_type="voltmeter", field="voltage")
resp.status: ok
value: 6 V
